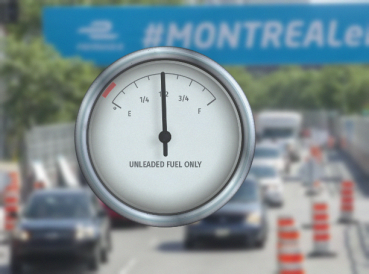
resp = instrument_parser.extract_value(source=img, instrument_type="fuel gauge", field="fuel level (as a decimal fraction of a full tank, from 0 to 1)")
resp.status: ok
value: 0.5
